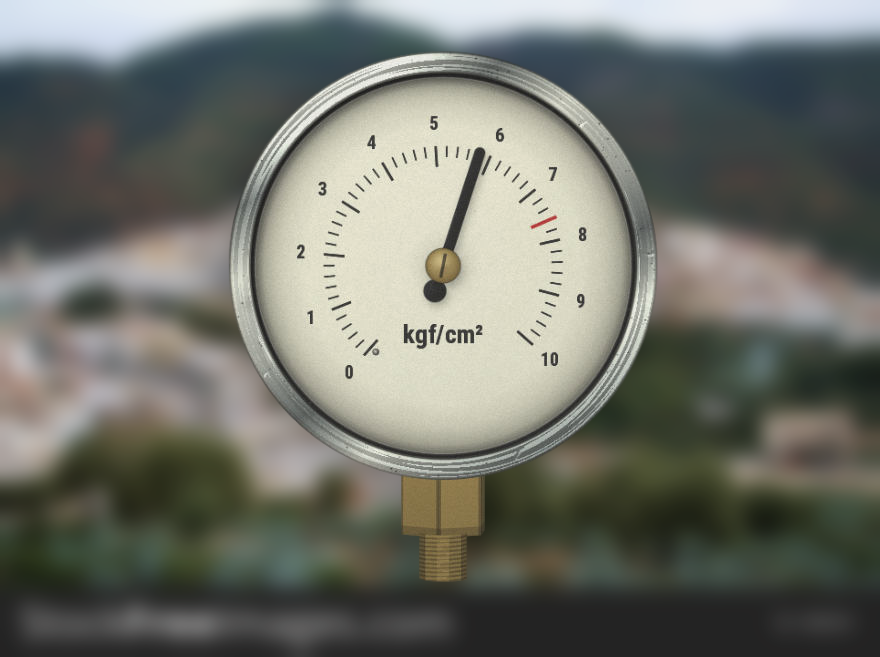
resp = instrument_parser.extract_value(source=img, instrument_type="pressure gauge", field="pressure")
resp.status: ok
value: 5.8 kg/cm²
